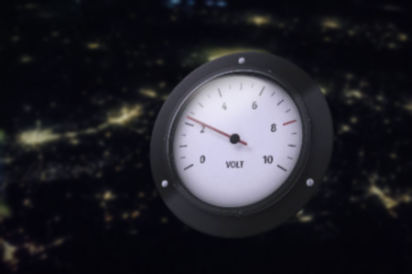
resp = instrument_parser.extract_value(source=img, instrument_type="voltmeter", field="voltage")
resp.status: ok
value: 2.25 V
